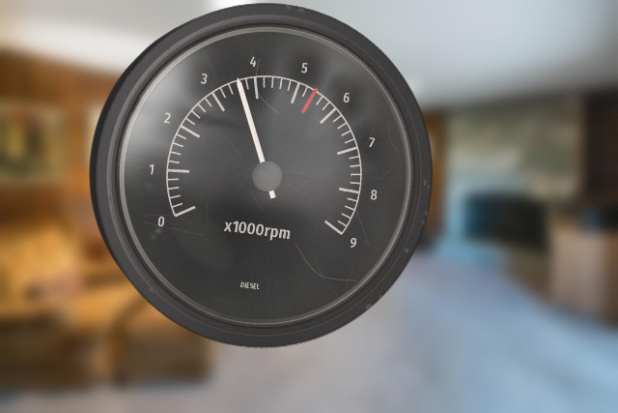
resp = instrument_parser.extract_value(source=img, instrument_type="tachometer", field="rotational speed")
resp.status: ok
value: 3600 rpm
